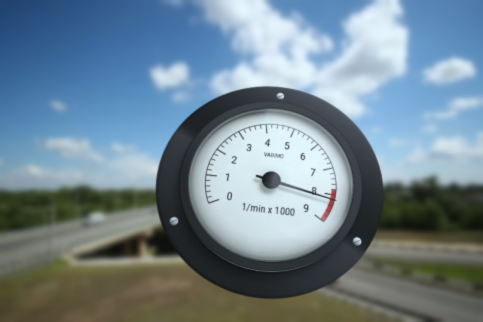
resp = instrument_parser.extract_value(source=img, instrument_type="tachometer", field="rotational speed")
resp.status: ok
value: 8200 rpm
